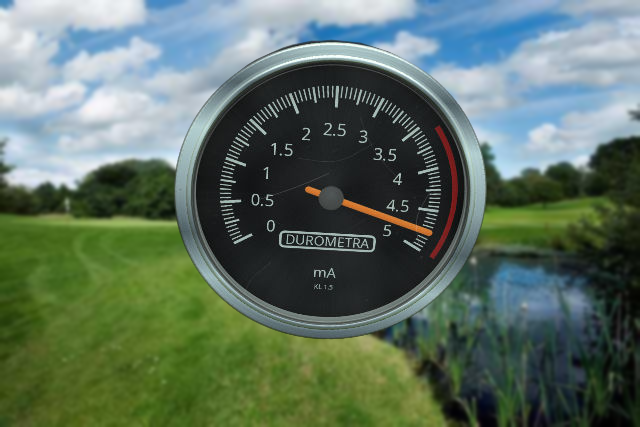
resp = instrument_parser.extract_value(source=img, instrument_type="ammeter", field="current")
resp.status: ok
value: 4.75 mA
